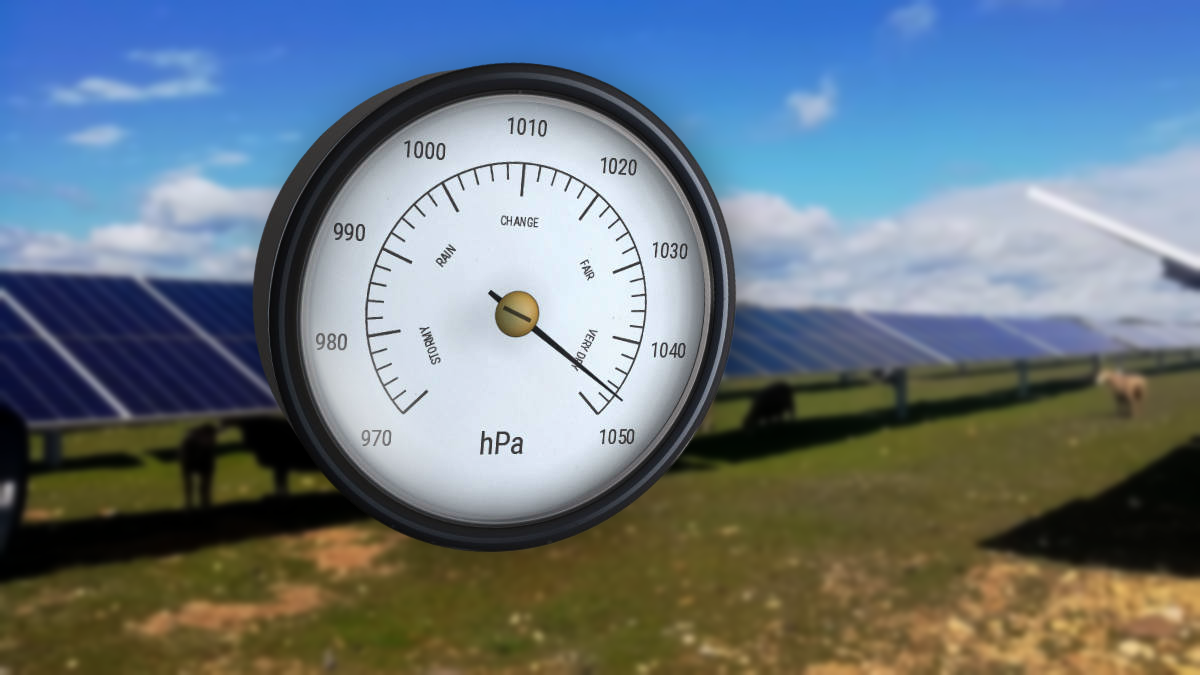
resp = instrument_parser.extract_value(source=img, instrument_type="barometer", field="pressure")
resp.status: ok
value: 1047 hPa
